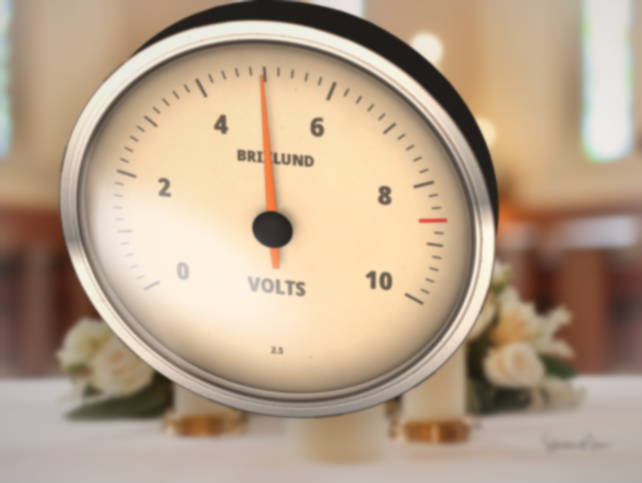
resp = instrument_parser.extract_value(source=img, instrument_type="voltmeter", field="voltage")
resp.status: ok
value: 5 V
